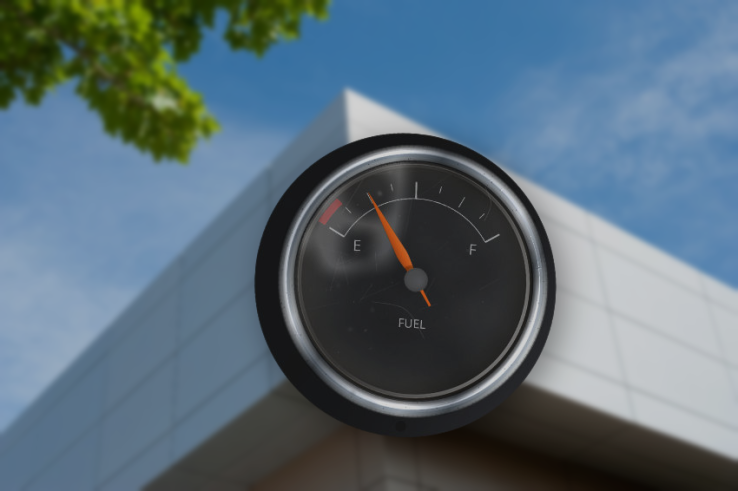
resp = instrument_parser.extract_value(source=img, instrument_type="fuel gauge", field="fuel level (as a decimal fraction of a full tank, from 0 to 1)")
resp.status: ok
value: 0.25
